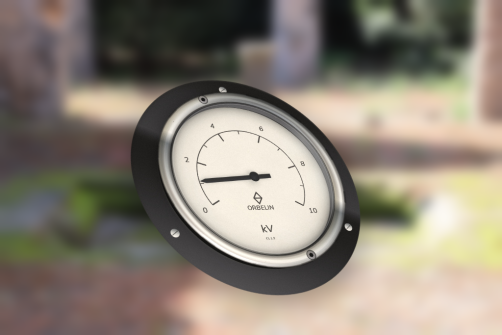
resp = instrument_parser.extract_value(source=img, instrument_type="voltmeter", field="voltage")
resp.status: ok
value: 1 kV
